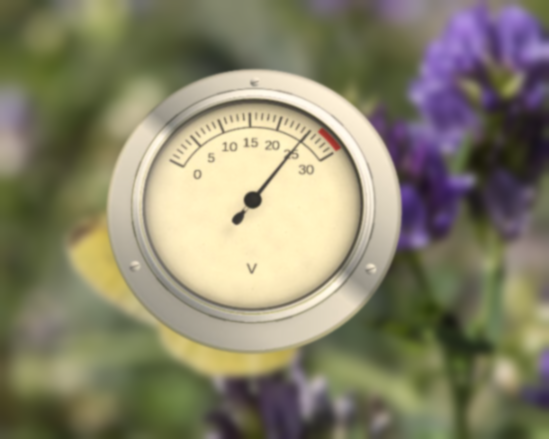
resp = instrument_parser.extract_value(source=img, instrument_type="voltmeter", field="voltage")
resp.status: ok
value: 25 V
